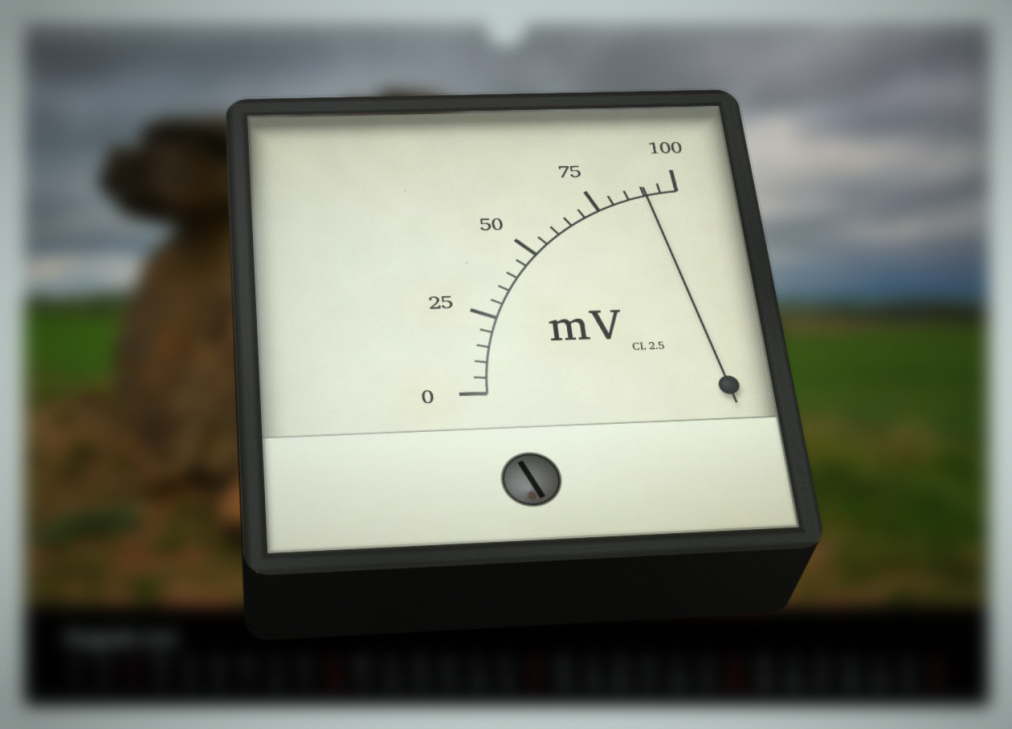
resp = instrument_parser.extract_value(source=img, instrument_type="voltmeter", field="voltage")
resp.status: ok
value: 90 mV
